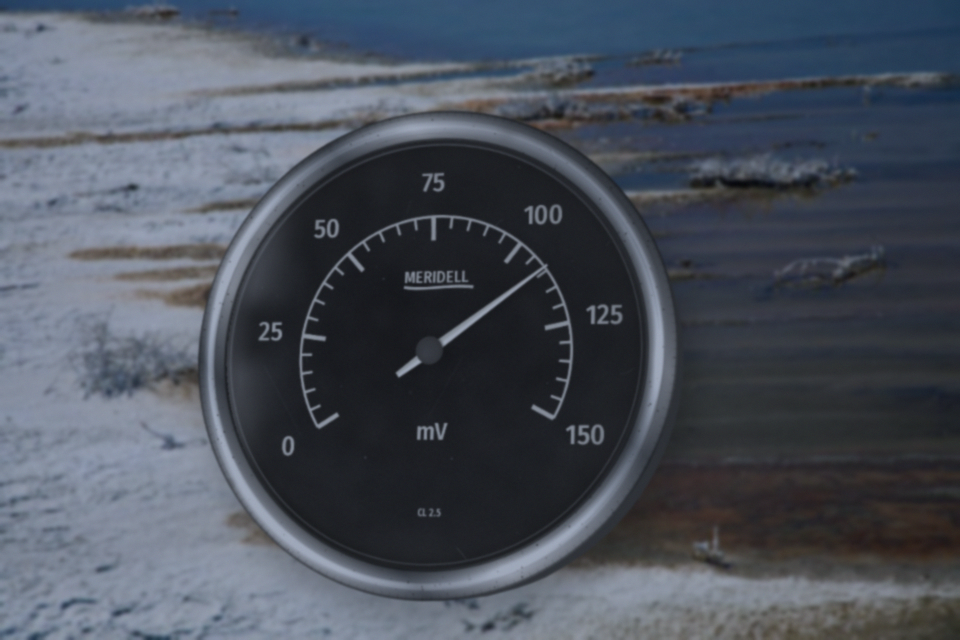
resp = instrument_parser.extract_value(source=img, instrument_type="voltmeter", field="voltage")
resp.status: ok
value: 110 mV
